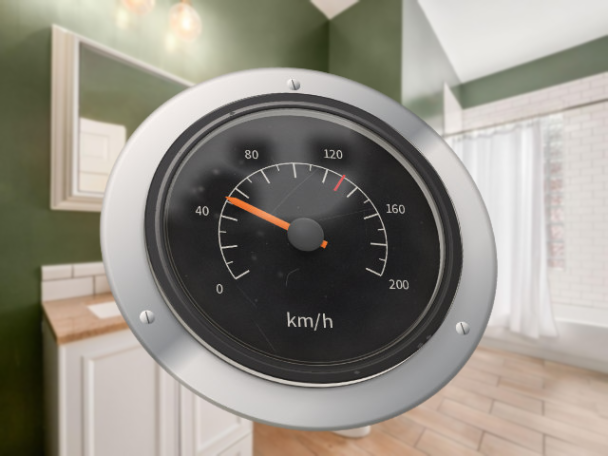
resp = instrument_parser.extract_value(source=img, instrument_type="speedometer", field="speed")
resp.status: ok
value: 50 km/h
